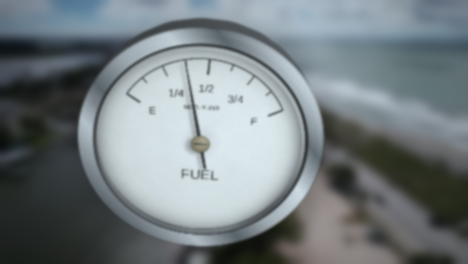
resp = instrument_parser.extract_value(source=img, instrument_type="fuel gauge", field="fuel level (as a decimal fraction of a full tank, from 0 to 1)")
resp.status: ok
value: 0.375
